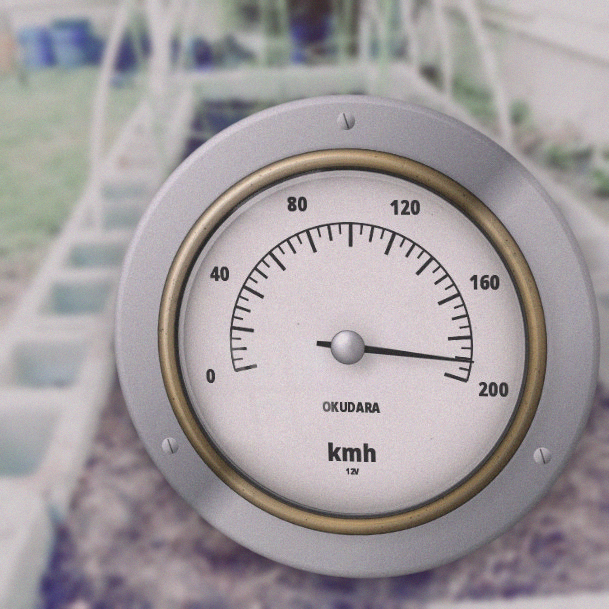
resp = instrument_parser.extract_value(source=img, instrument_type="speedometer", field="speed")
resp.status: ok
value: 190 km/h
